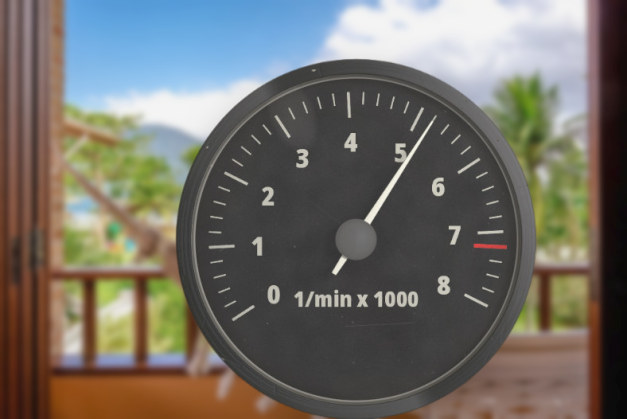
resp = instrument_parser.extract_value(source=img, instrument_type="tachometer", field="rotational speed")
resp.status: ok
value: 5200 rpm
